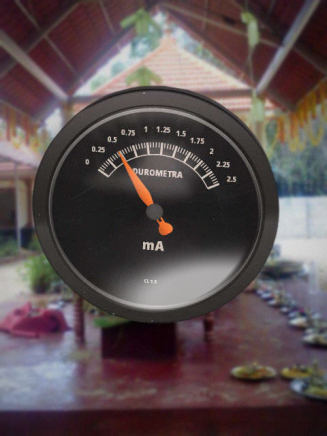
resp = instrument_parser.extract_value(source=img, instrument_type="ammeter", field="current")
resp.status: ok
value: 0.5 mA
